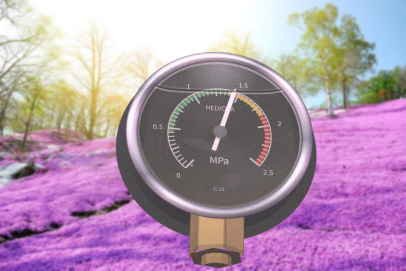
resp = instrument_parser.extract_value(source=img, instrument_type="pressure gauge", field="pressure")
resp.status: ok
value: 1.45 MPa
